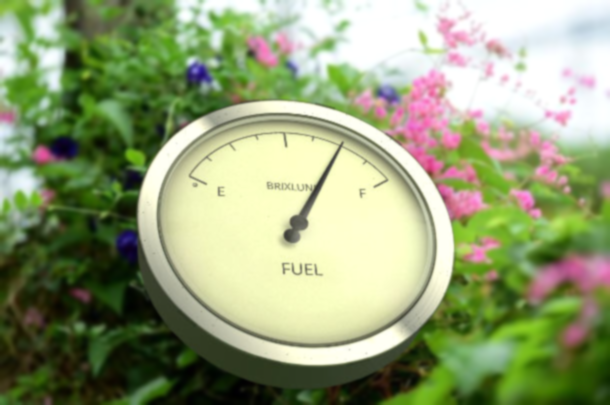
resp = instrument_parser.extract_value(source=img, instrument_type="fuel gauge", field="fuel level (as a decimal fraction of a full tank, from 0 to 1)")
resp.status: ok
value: 0.75
